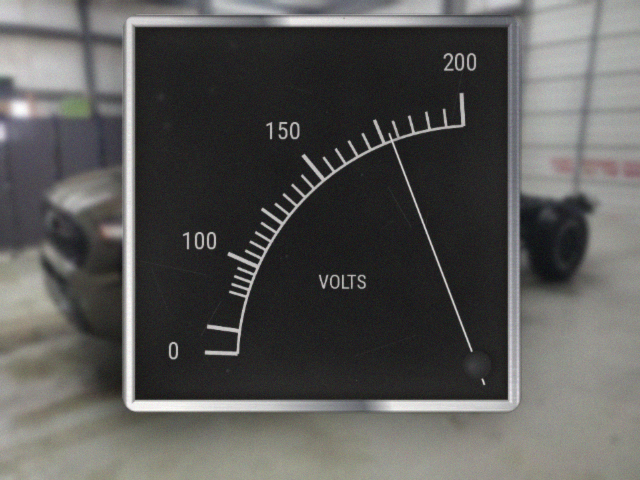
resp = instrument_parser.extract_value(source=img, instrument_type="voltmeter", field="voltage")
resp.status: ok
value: 177.5 V
